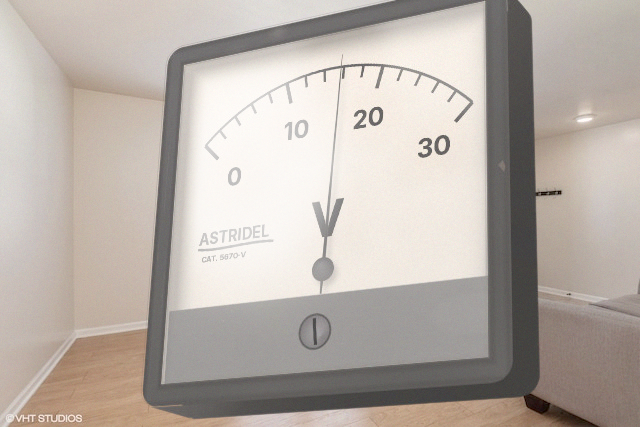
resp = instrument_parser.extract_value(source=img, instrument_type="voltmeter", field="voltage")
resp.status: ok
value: 16 V
